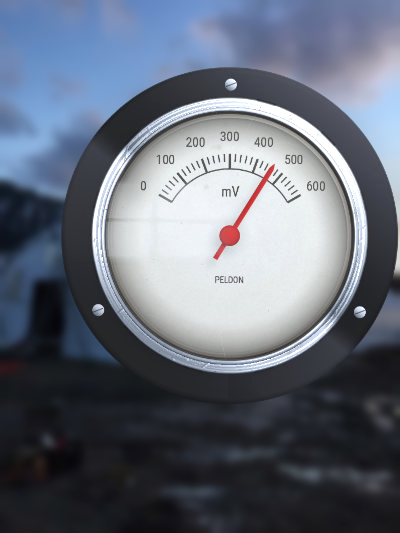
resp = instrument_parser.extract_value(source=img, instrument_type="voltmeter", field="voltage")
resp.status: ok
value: 460 mV
